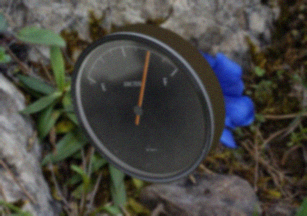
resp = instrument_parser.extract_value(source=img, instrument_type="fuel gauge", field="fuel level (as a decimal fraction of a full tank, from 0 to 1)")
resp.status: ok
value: 0.75
